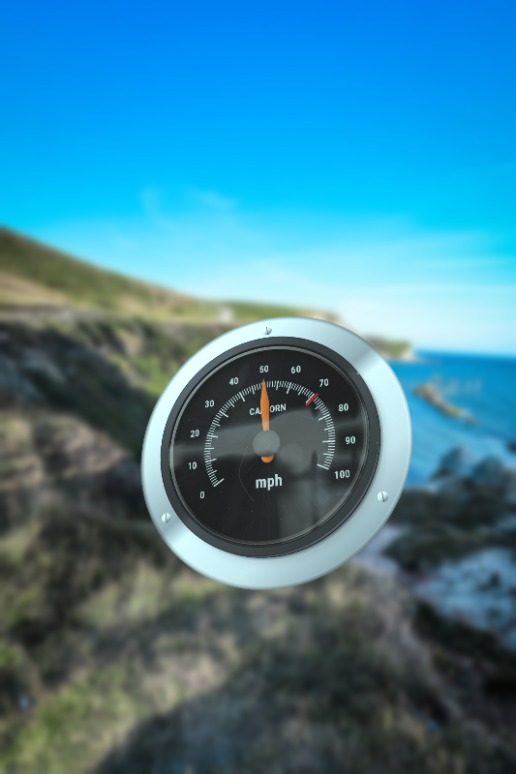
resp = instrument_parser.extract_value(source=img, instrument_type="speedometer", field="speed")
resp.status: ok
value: 50 mph
